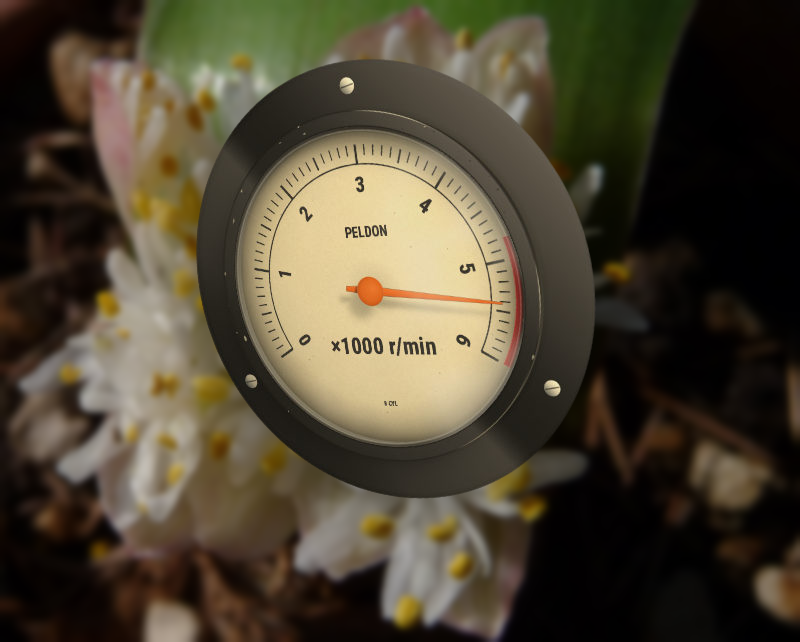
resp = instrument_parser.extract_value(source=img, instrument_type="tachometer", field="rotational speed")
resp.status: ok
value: 5400 rpm
